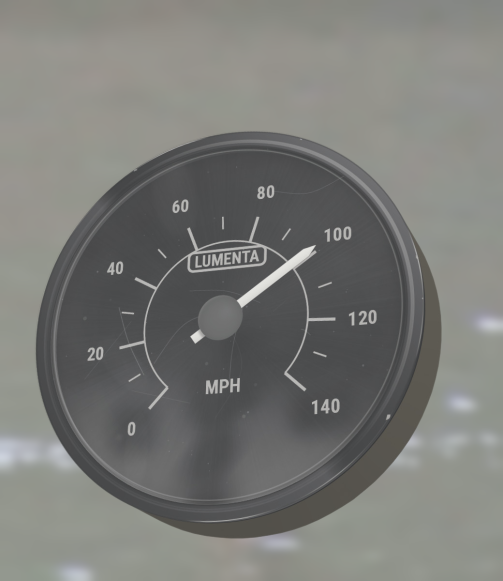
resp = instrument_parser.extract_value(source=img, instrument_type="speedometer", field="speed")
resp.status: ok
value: 100 mph
